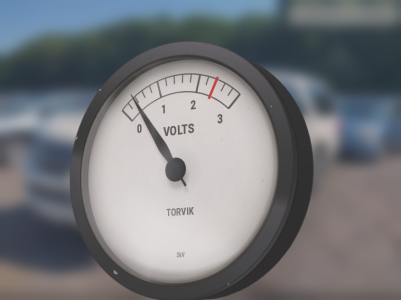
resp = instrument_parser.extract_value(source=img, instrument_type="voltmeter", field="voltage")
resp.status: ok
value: 0.4 V
